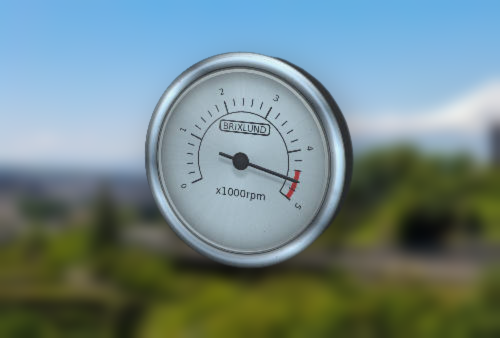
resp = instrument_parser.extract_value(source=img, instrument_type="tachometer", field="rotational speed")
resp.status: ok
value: 4600 rpm
